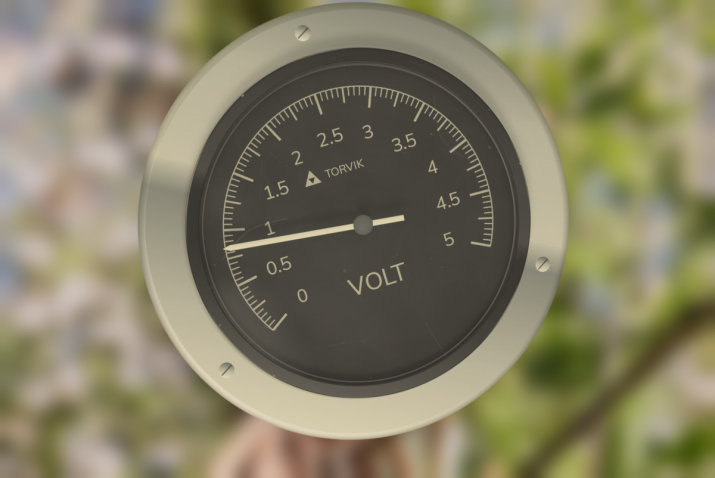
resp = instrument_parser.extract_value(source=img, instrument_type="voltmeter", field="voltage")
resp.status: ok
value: 0.85 V
